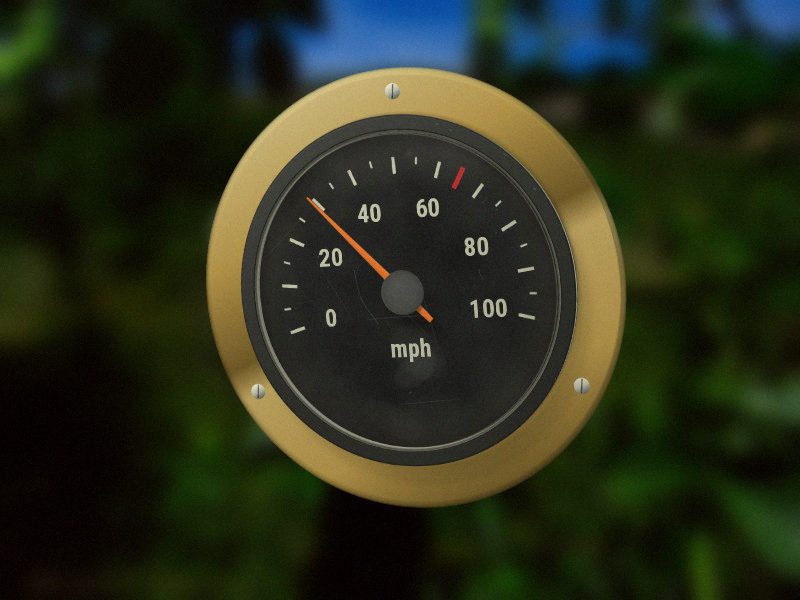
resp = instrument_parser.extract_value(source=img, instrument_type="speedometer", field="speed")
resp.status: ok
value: 30 mph
